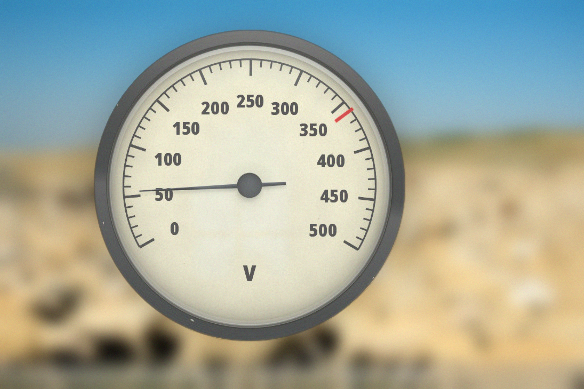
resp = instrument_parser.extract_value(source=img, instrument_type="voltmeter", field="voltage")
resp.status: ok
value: 55 V
